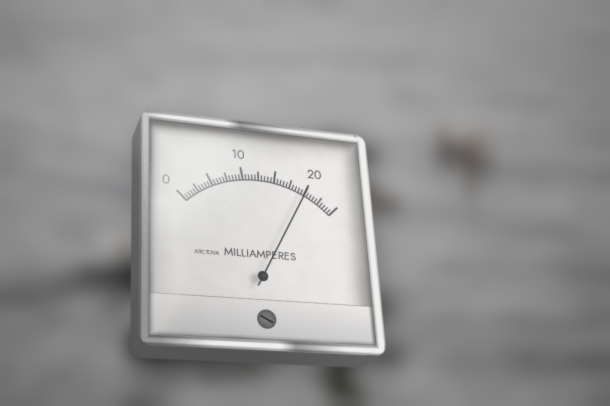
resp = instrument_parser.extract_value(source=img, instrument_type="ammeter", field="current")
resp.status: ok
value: 20 mA
